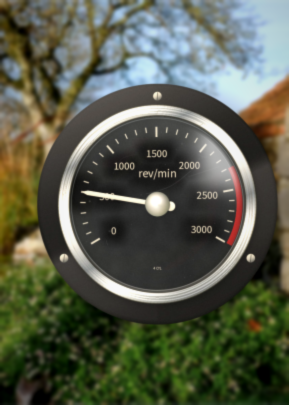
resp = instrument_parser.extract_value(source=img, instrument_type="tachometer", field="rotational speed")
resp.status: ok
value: 500 rpm
